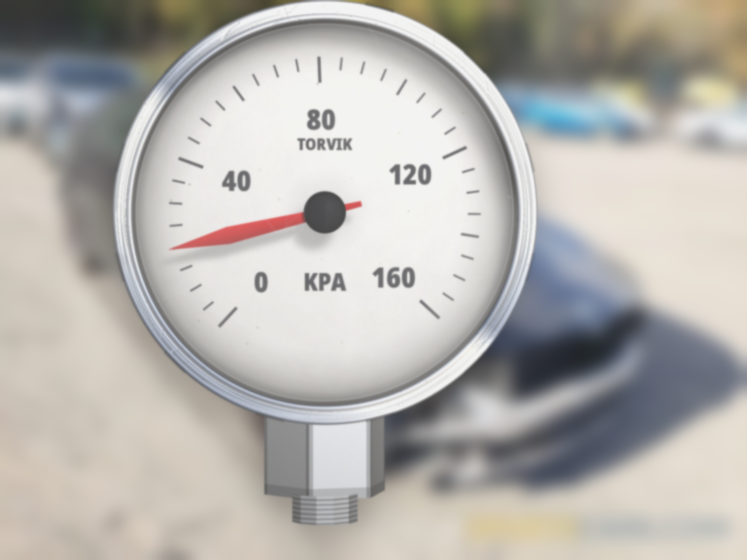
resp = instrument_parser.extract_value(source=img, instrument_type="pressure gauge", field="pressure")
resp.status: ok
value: 20 kPa
